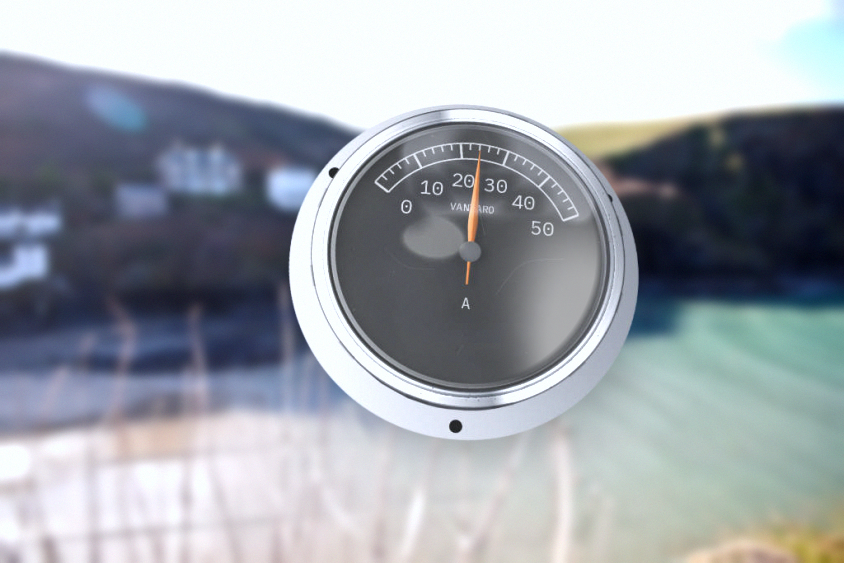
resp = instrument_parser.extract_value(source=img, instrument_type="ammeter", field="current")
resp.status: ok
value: 24 A
